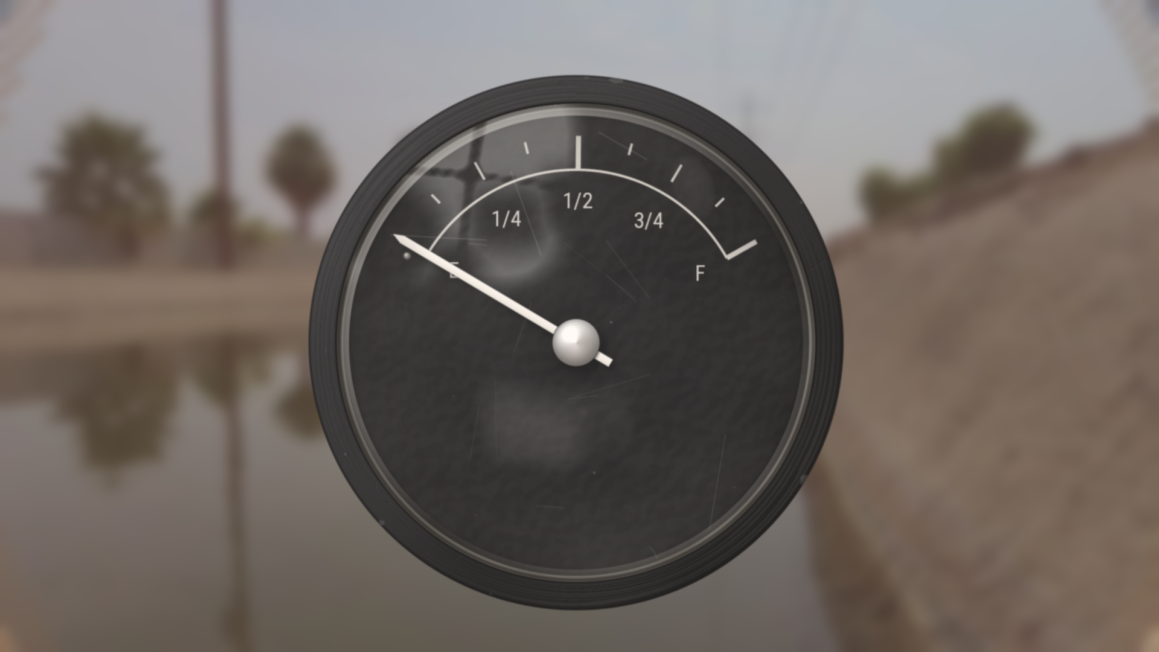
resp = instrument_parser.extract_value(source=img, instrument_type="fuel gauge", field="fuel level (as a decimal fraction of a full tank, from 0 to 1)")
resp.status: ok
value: 0
